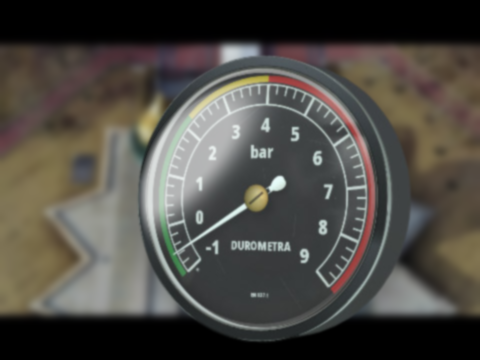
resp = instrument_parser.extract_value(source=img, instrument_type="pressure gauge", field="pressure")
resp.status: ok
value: -0.6 bar
